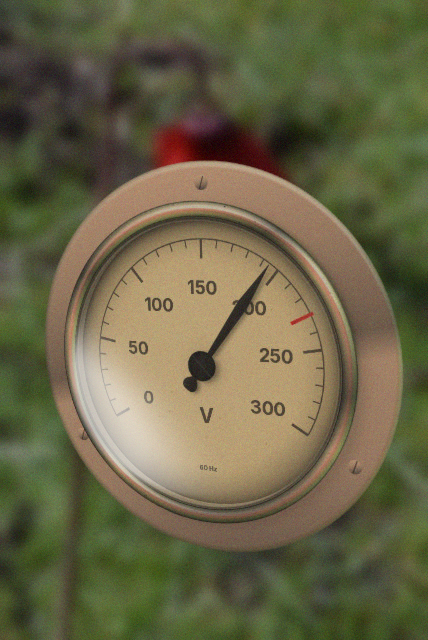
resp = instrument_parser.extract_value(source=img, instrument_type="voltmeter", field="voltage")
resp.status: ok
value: 195 V
